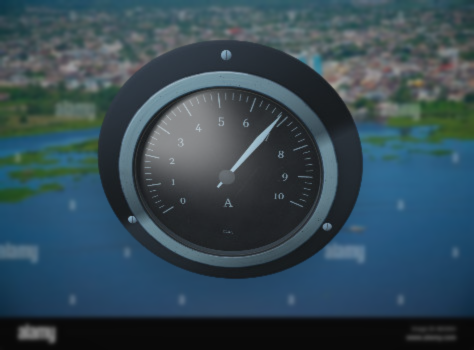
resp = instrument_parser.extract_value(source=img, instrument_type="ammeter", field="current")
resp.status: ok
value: 6.8 A
